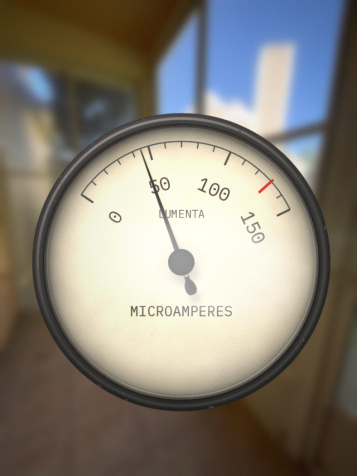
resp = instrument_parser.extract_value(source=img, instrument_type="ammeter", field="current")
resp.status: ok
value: 45 µA
